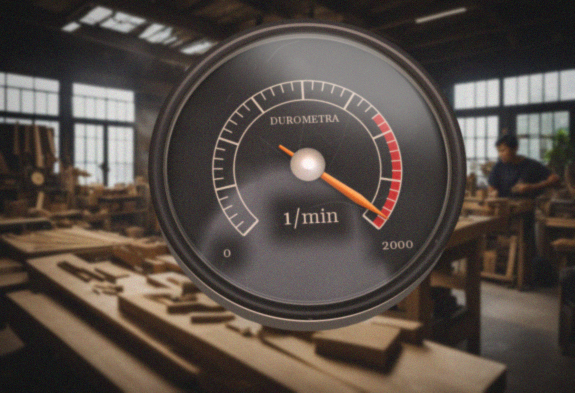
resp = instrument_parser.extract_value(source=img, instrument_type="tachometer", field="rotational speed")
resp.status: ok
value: 1950 rpm
